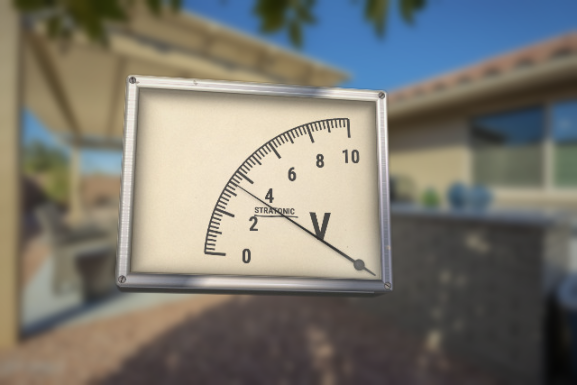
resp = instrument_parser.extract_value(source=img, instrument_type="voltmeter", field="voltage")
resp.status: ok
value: 3.4 V
